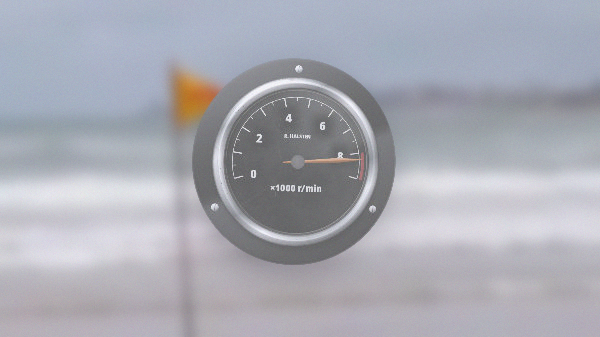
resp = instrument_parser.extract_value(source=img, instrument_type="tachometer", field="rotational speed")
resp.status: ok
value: 8250 rpm
